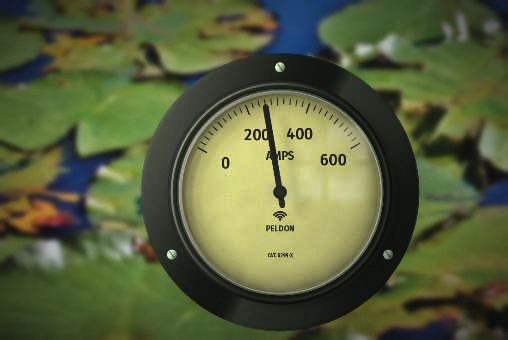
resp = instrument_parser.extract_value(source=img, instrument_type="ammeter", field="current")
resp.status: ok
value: 260 A
